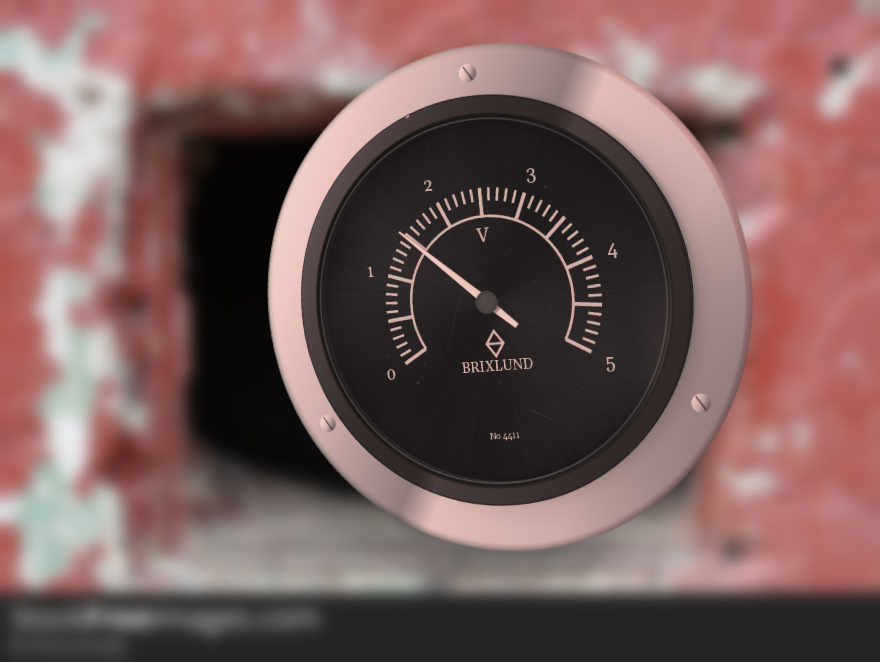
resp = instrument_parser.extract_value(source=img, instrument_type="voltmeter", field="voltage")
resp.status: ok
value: 1.5 V
